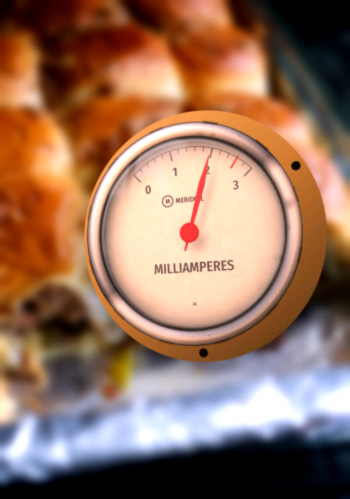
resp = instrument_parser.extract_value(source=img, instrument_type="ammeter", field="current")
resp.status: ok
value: 2 mA
